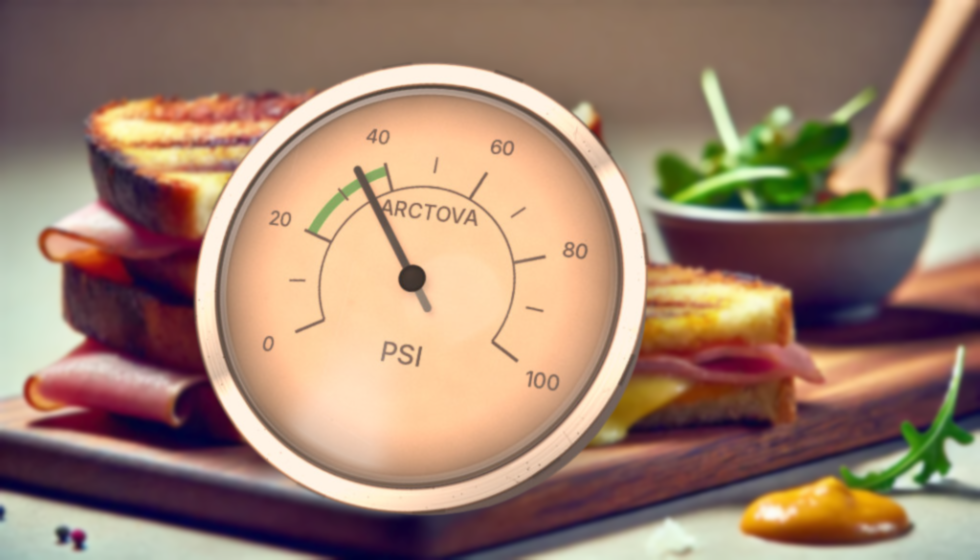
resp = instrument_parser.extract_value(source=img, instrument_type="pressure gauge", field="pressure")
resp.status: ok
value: 35 psi
